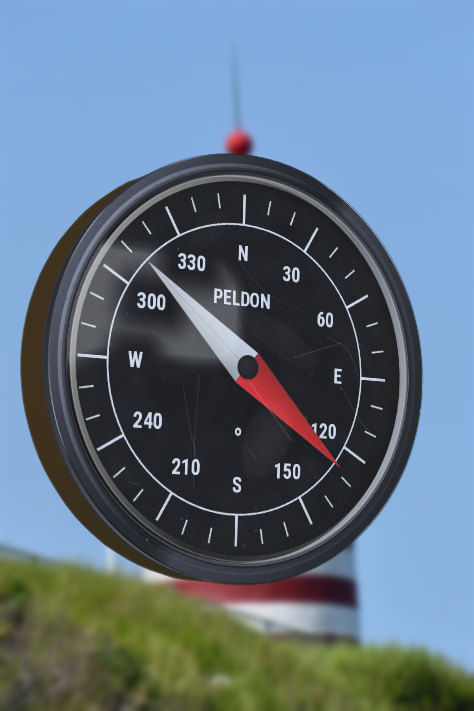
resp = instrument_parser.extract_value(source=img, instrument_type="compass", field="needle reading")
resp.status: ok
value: 130 °
